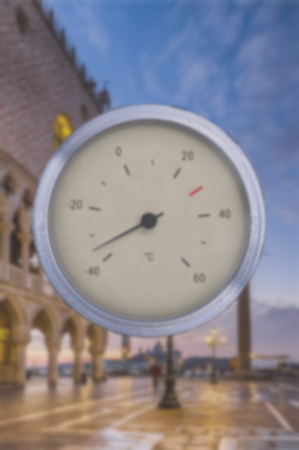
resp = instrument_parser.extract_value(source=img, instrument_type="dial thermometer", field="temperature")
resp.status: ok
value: -35 °C
